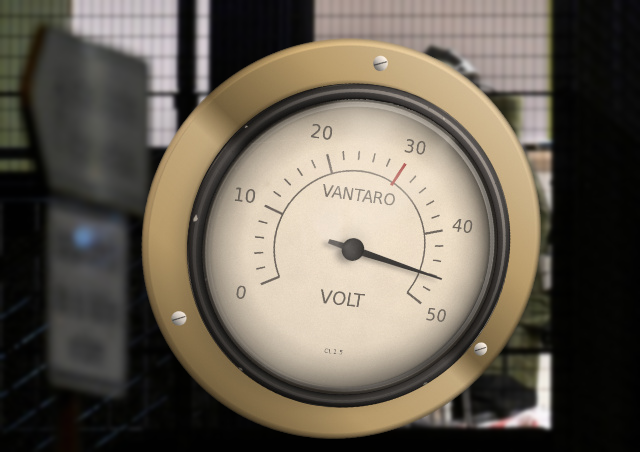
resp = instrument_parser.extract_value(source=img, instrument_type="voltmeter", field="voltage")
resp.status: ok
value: 46 V
